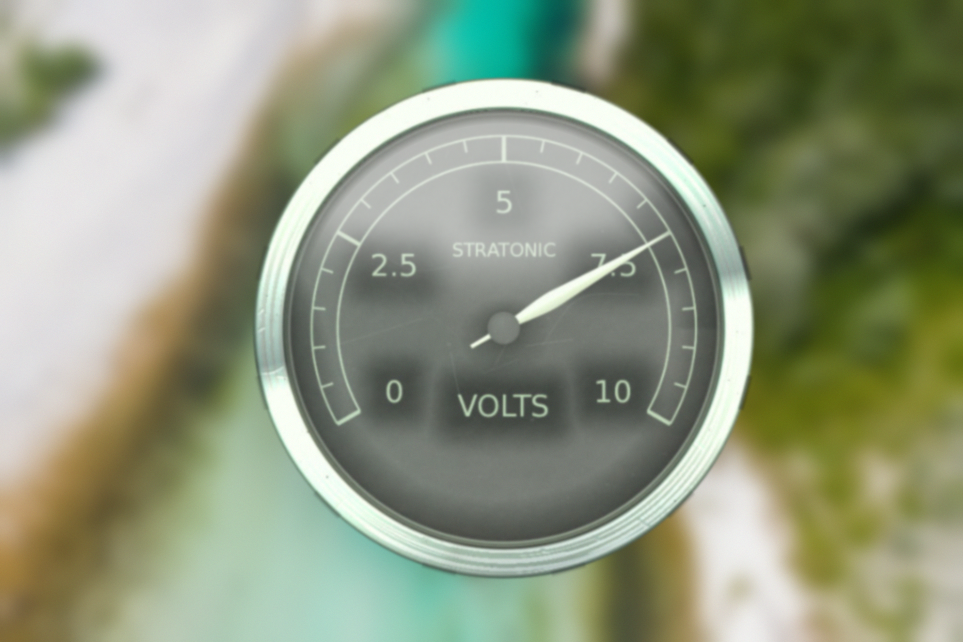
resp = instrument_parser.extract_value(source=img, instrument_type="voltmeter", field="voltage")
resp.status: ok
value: 7.5 V
